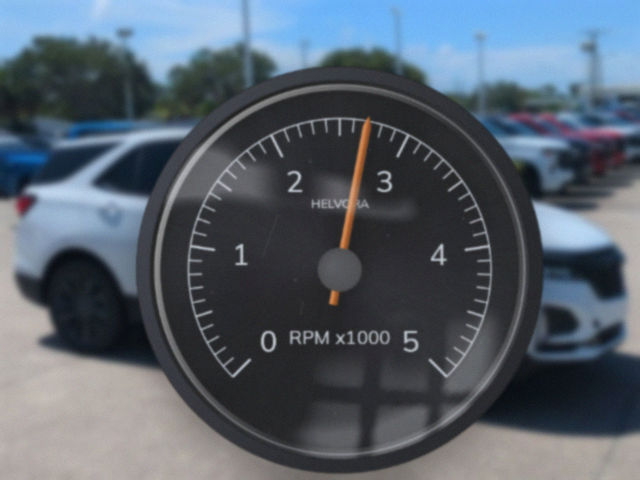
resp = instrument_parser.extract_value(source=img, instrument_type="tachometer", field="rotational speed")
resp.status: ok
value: 2700 rpm
